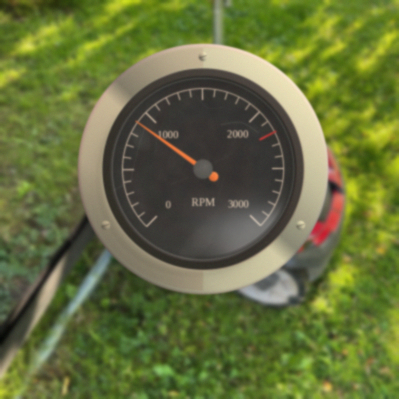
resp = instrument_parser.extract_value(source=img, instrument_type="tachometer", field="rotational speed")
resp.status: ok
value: 900 rpm
